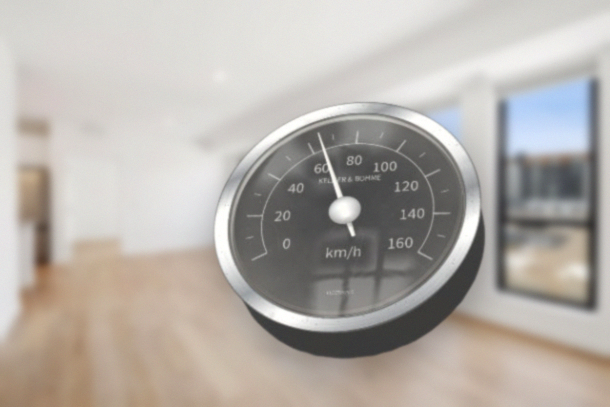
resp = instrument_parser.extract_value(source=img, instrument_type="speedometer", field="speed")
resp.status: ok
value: 65 km/h
